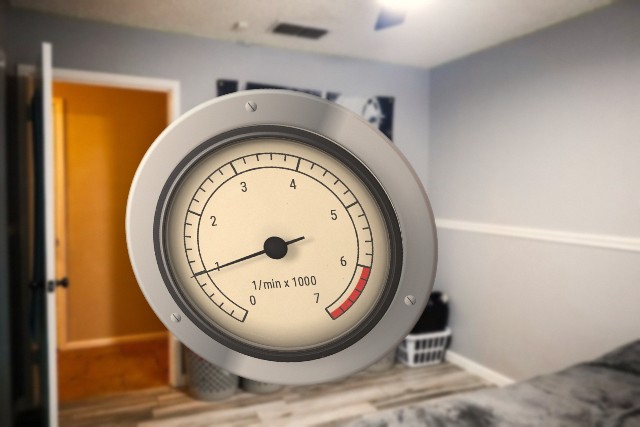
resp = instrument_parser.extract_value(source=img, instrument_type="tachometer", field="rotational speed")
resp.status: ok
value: 1000 rpm
